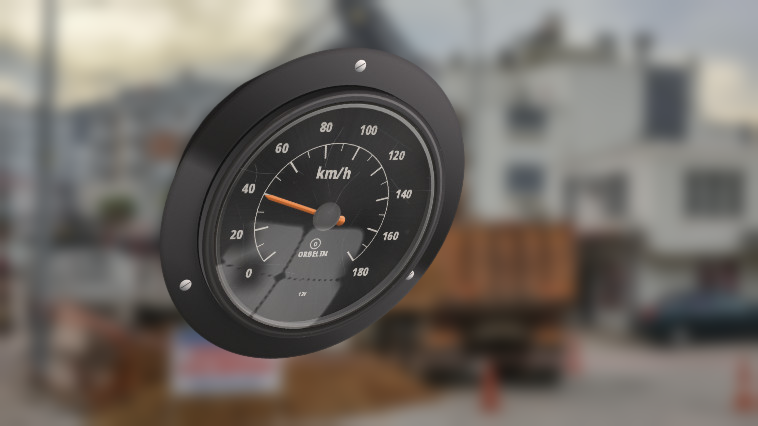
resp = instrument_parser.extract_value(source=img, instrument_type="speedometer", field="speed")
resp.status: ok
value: 40 km/h
